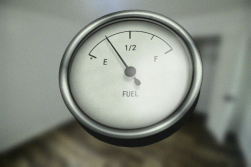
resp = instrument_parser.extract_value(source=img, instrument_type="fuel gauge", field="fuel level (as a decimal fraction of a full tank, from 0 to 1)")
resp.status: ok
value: 0.25
